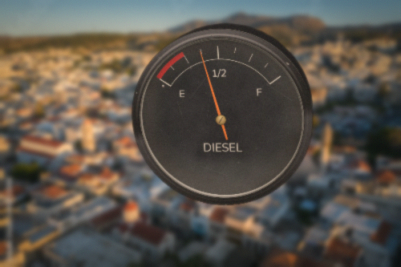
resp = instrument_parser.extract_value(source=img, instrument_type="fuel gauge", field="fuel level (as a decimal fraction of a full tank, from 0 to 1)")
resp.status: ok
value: 0.375
